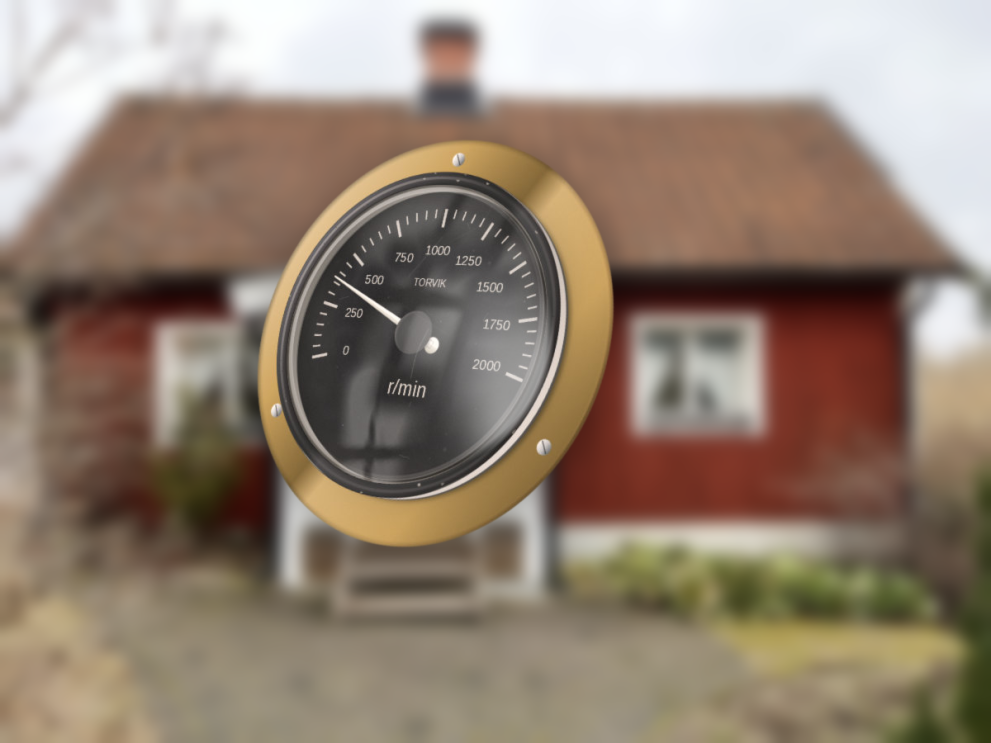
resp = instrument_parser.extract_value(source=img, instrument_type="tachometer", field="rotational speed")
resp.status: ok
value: 375 rpm
